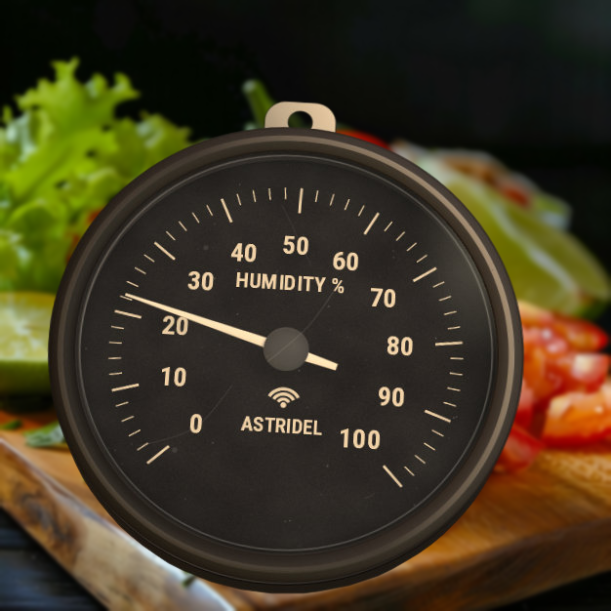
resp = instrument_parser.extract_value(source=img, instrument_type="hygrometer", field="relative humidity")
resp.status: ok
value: 22 %
